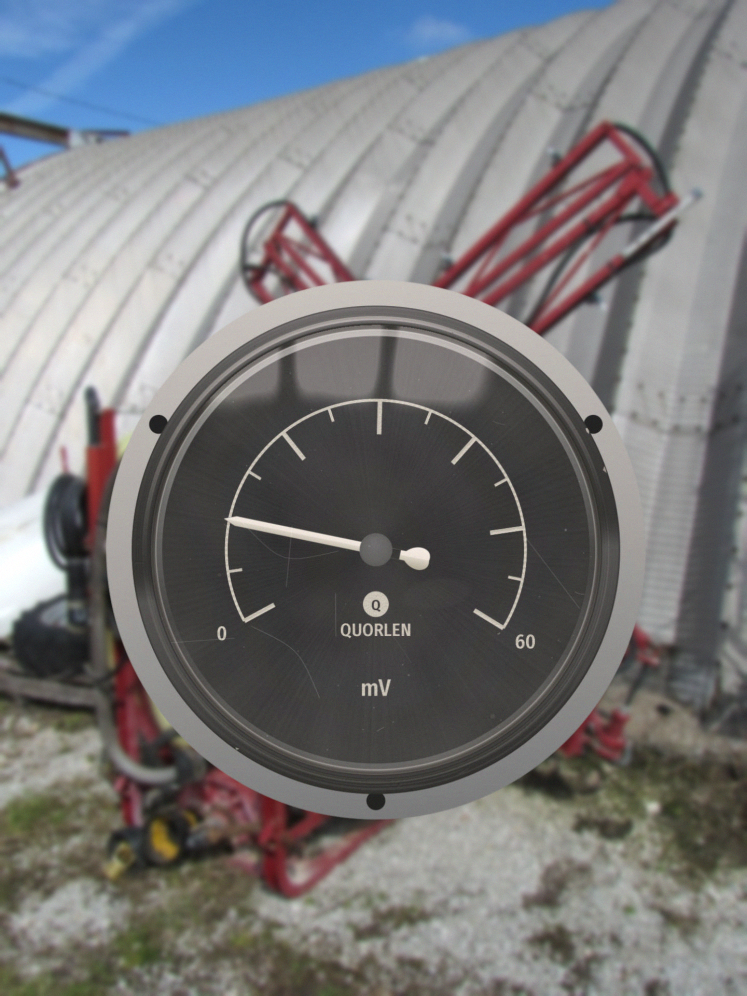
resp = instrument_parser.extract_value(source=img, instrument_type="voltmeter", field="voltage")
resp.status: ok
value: 10 mV
